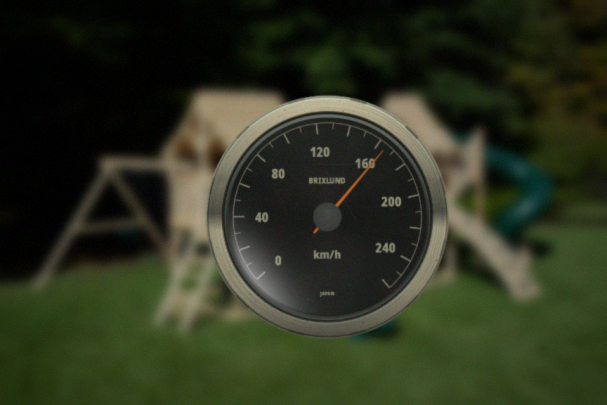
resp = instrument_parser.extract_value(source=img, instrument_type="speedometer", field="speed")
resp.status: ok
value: 165 km/h
